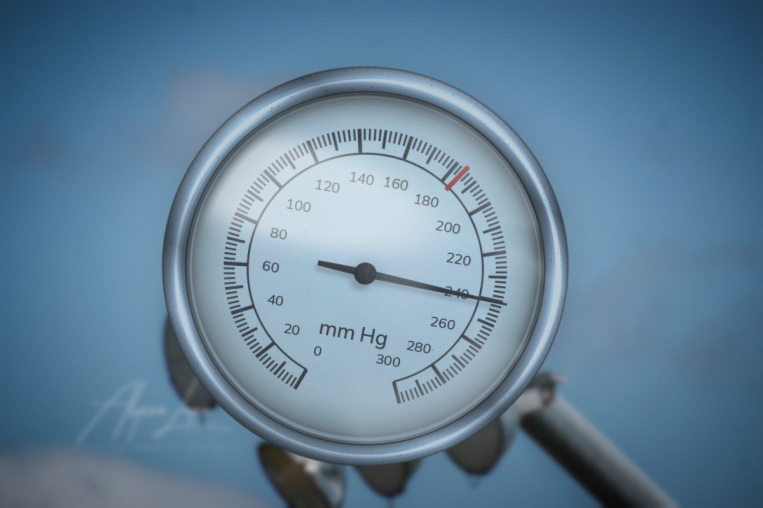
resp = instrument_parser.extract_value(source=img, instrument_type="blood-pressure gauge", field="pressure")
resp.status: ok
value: 240 mmHg
